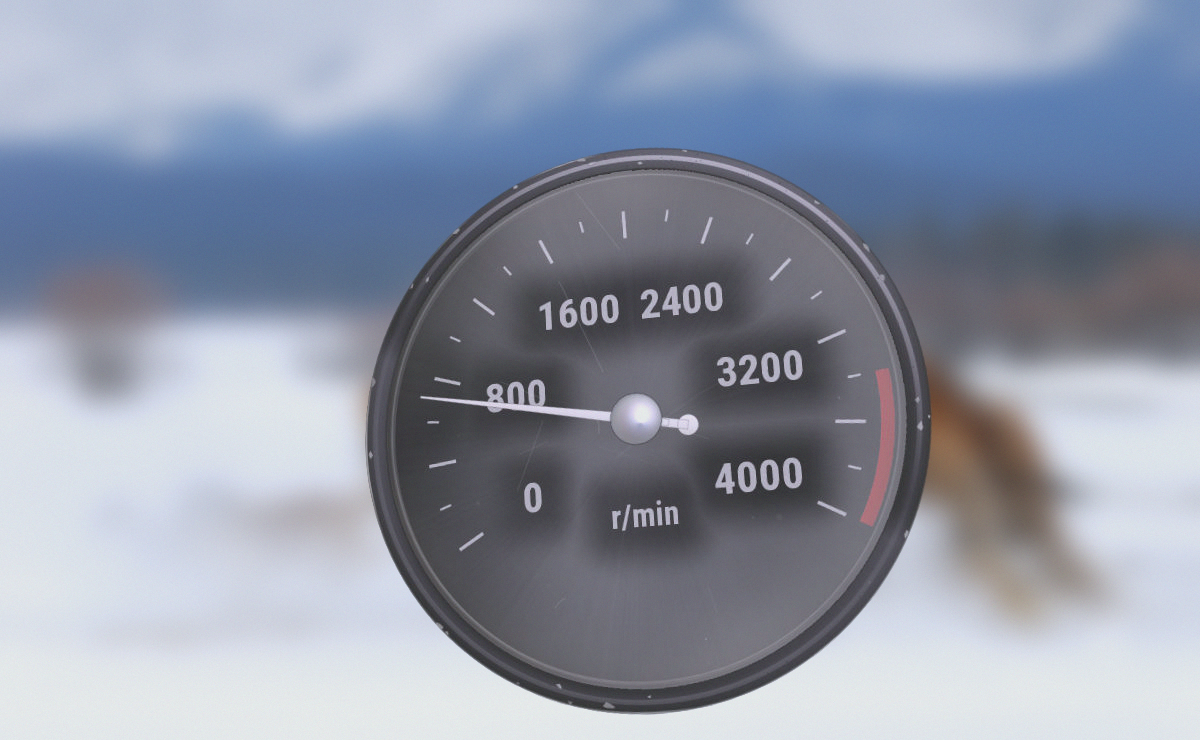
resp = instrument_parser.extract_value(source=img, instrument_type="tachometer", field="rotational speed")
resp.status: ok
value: 700 rpm
